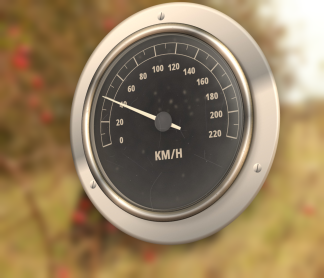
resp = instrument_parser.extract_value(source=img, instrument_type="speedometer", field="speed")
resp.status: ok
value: 40 km/h
